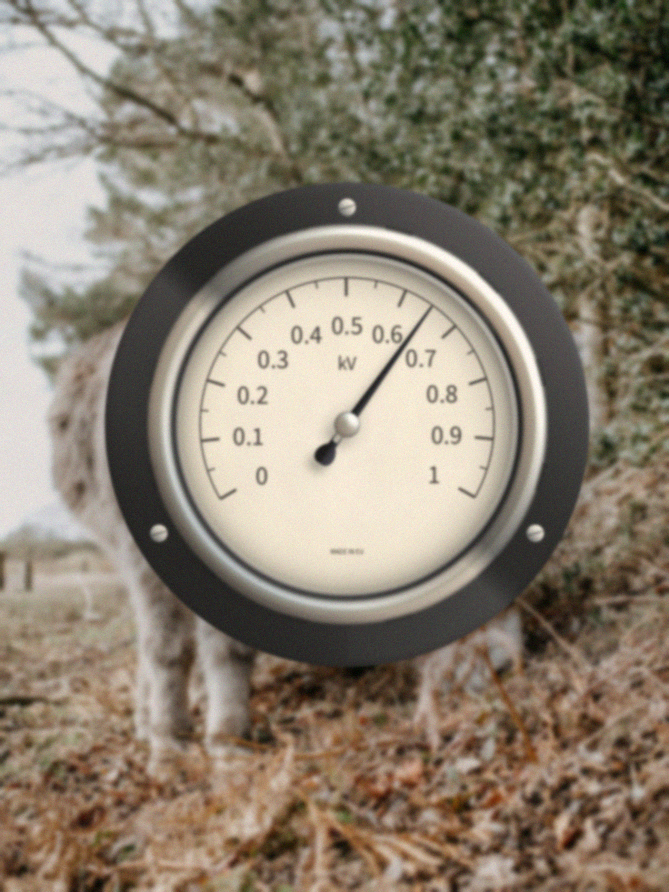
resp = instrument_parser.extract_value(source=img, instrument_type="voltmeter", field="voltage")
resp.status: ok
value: 0.65 kV
